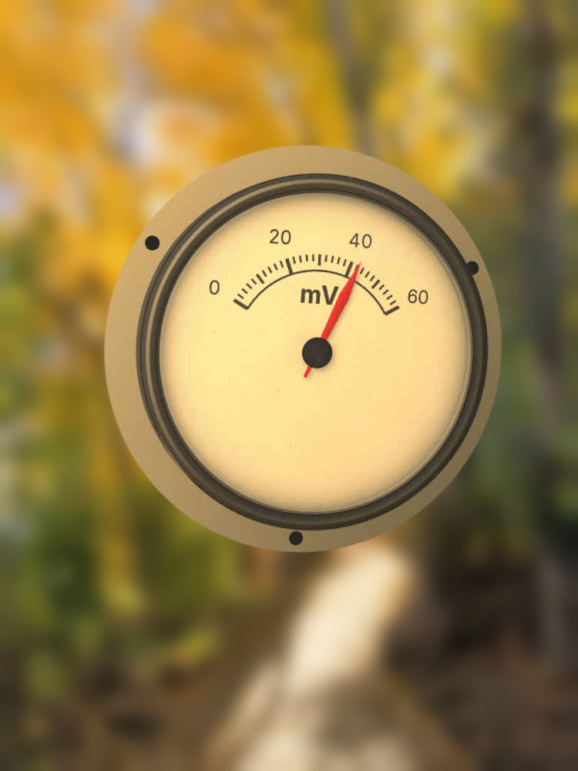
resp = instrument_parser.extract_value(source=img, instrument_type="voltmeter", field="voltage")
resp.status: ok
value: 42 mV
